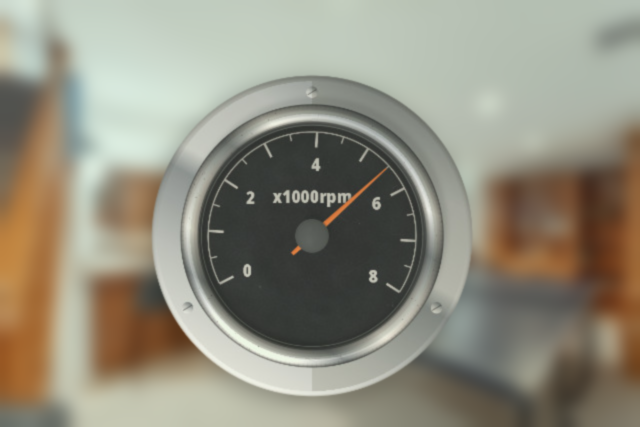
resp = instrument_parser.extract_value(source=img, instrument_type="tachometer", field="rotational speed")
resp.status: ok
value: 5500 rpm
